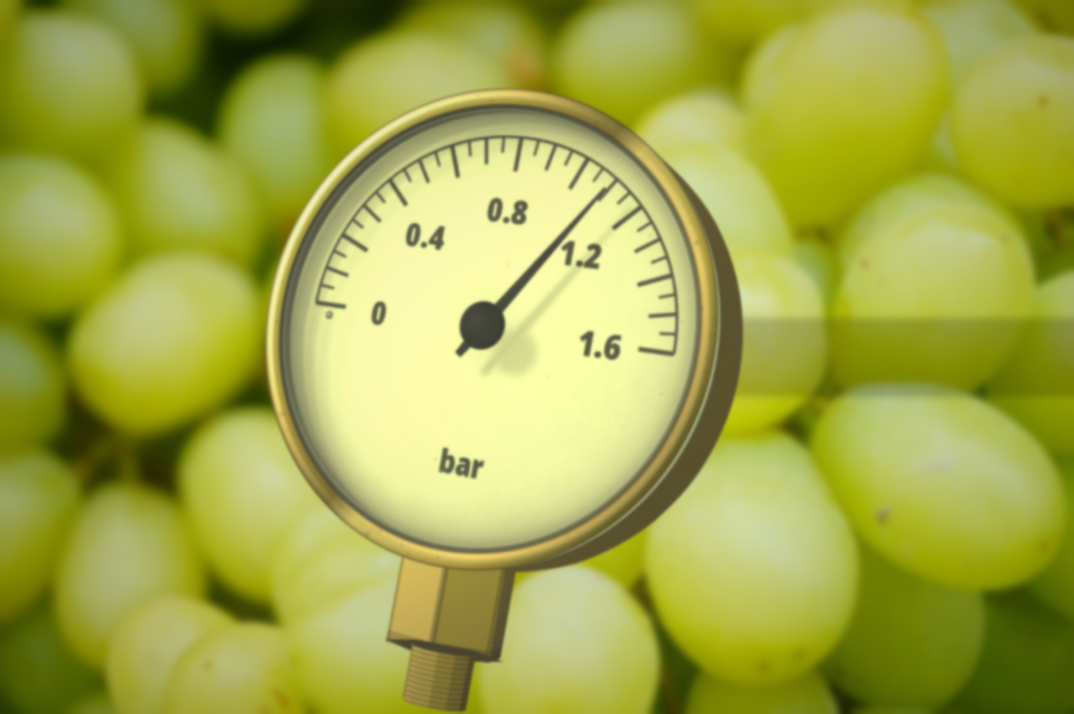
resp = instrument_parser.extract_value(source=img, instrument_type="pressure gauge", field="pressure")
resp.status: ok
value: 1.1 bar
